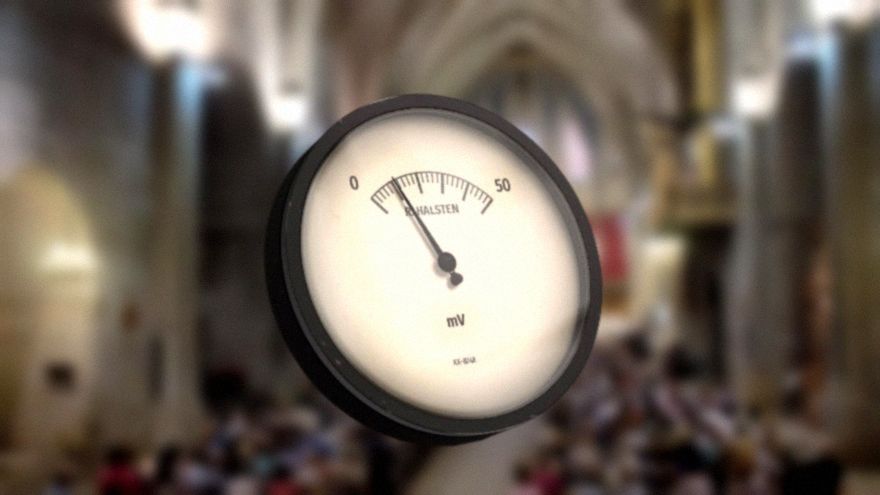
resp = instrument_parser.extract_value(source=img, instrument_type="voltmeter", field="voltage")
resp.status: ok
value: 10 mV
